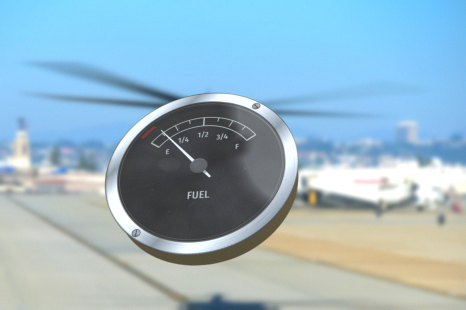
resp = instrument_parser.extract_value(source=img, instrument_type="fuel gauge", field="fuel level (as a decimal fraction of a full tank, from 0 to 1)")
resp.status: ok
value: 0.125
